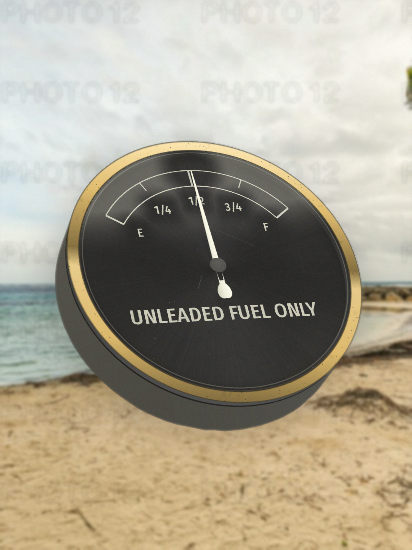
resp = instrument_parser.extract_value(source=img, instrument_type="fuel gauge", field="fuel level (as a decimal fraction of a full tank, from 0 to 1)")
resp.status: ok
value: 0.5
